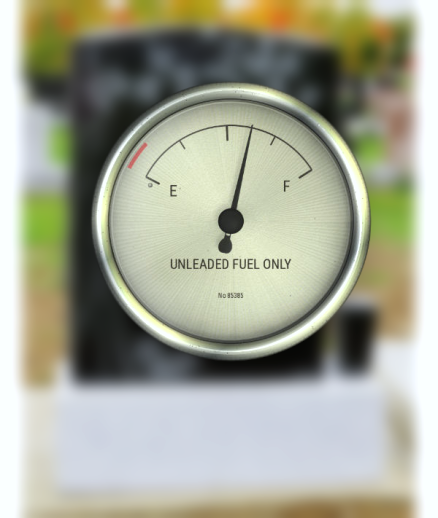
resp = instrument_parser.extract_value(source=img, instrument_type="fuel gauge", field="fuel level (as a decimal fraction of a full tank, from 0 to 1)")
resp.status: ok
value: 0.625
